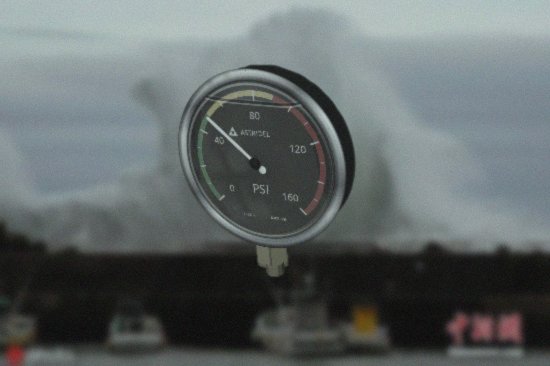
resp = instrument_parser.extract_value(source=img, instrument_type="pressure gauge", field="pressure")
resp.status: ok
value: 50 psi
